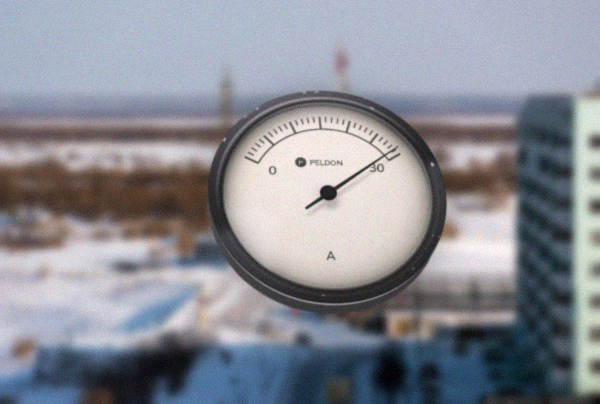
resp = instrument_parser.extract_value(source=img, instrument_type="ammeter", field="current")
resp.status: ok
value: 29 A
